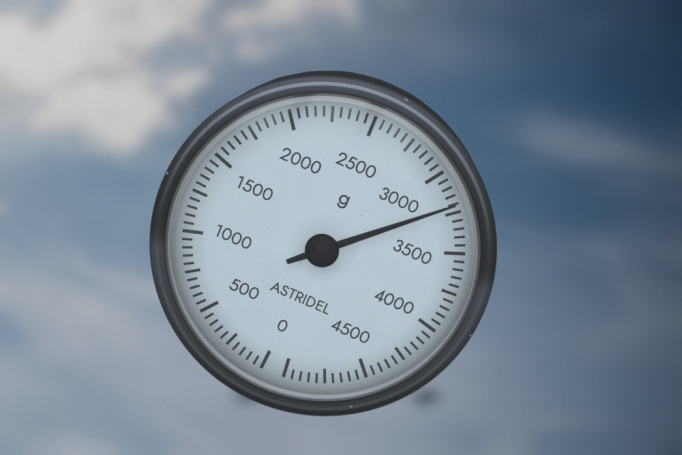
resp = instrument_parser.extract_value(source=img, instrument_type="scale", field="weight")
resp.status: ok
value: 3200 g
